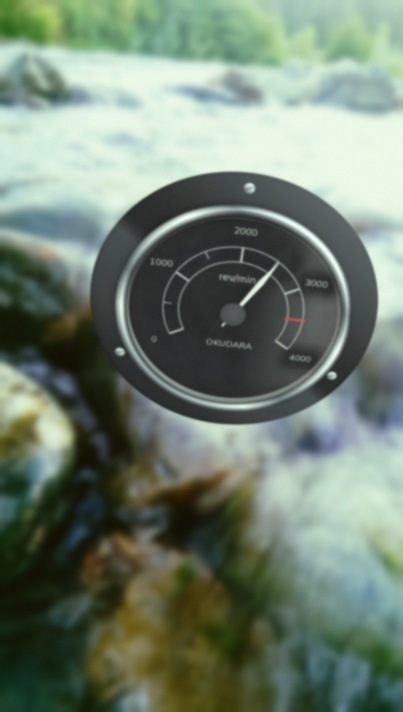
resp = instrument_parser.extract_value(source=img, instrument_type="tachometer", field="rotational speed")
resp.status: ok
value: 2500 rpm
